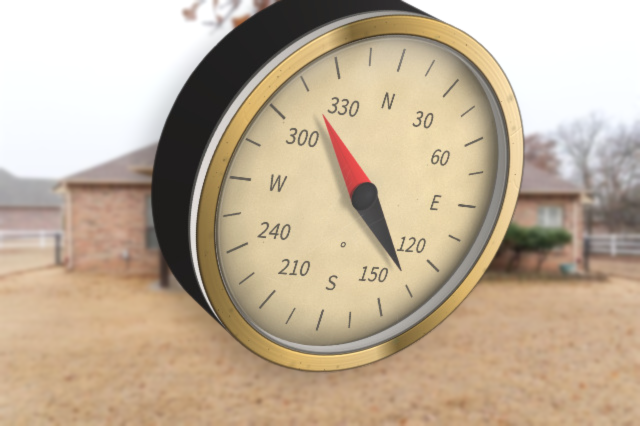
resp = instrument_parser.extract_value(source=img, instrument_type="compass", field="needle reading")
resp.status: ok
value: 315 °
